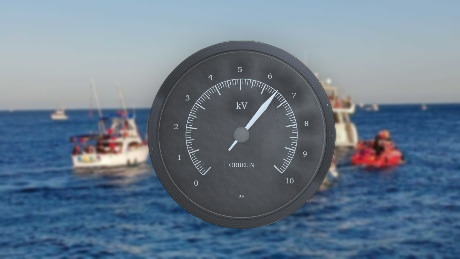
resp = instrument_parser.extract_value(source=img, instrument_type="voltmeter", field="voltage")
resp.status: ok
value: 6.5 kV
